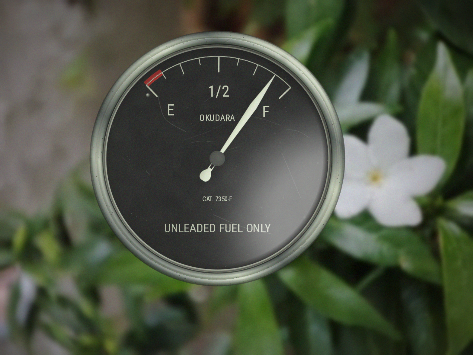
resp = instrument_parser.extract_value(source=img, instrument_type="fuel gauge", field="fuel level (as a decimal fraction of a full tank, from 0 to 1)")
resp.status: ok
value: 0.875
